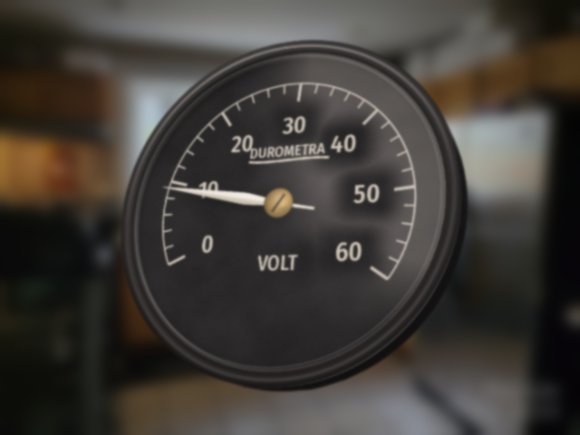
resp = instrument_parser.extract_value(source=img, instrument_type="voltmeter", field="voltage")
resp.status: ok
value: 9 V
